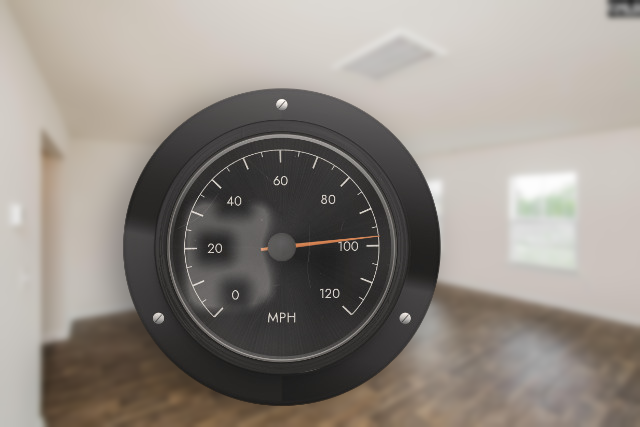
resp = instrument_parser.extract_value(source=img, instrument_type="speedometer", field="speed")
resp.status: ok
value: 97.5 mph
